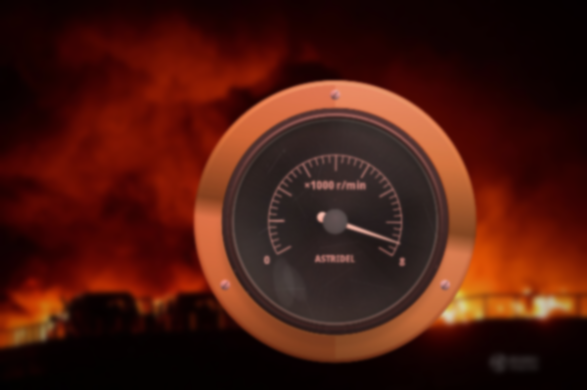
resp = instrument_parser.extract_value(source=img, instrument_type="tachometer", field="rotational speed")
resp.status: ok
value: 7600 rpm
